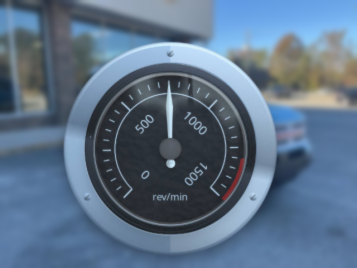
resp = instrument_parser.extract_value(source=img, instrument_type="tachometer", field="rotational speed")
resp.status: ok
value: 750 rpm
